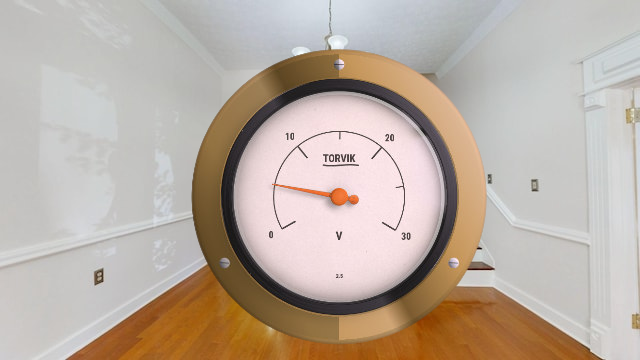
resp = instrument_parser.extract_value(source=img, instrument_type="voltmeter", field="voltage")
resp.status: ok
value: 5 V
